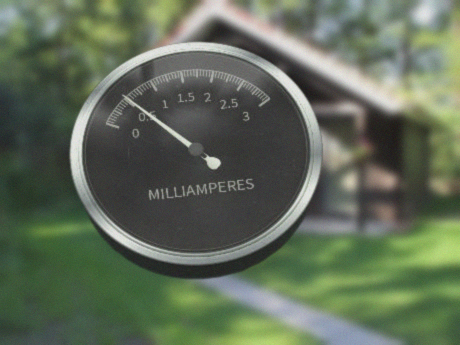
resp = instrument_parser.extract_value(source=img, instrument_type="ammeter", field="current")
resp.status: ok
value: 0.5 mA
